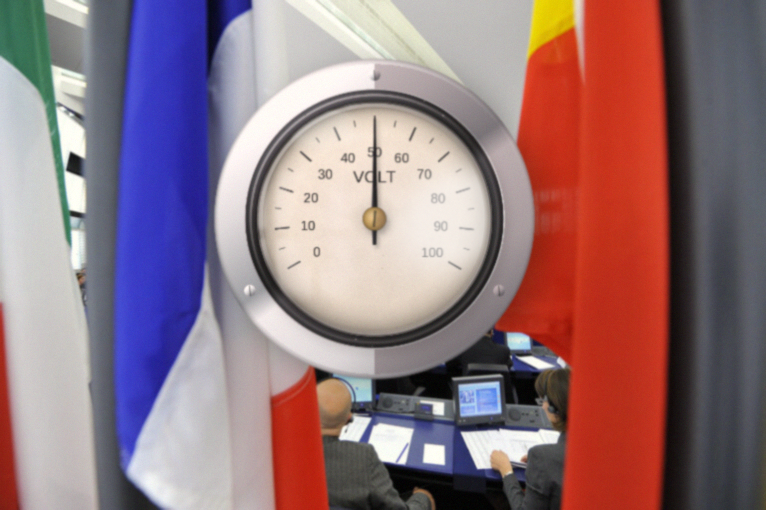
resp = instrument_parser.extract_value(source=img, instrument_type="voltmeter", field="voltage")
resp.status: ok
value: 50 V
